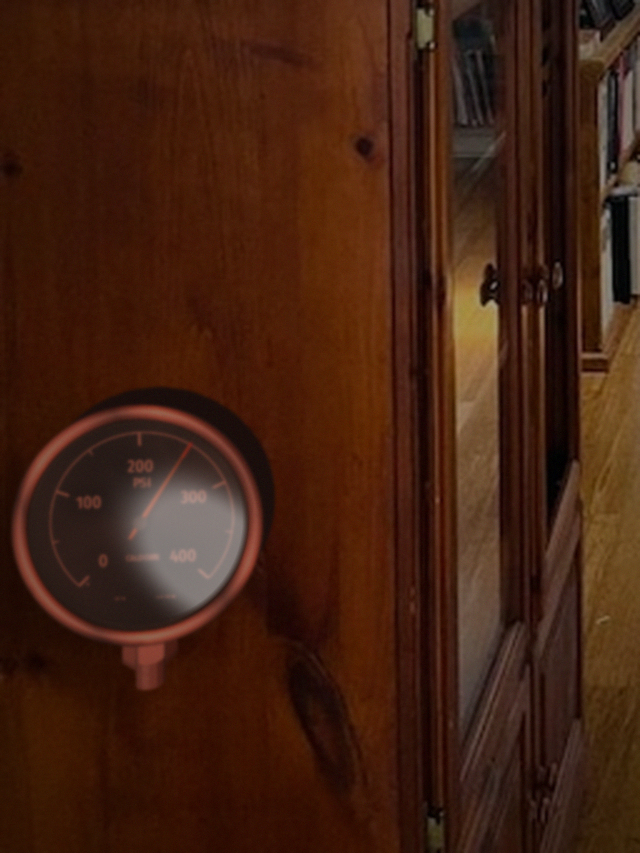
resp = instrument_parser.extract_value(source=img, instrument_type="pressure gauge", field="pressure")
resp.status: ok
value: 250 psi
